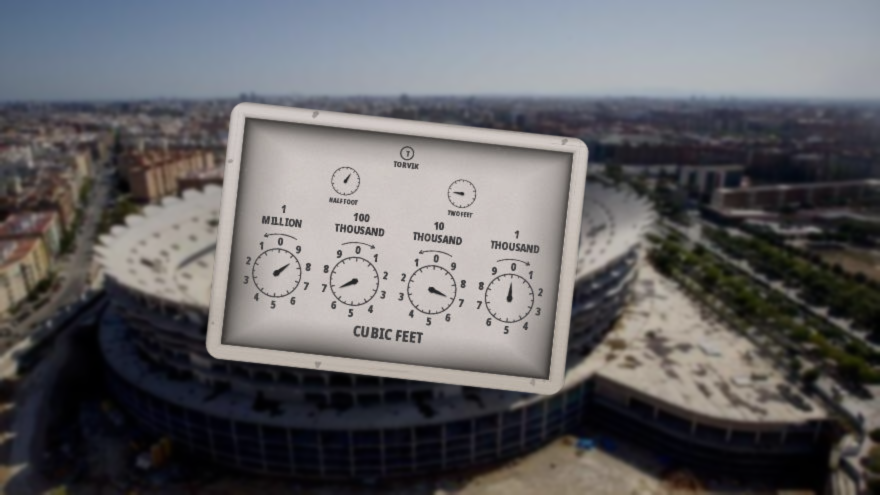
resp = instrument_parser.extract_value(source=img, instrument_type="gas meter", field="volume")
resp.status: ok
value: 867000 ft³
